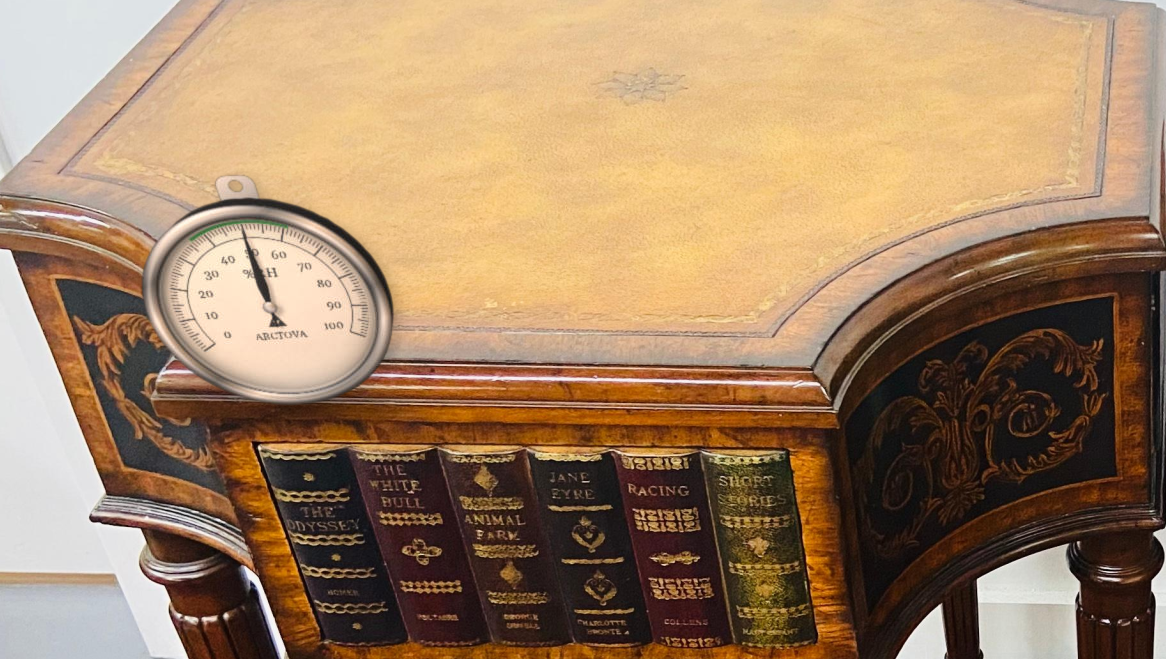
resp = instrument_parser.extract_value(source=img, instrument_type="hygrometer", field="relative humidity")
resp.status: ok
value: 50 %
